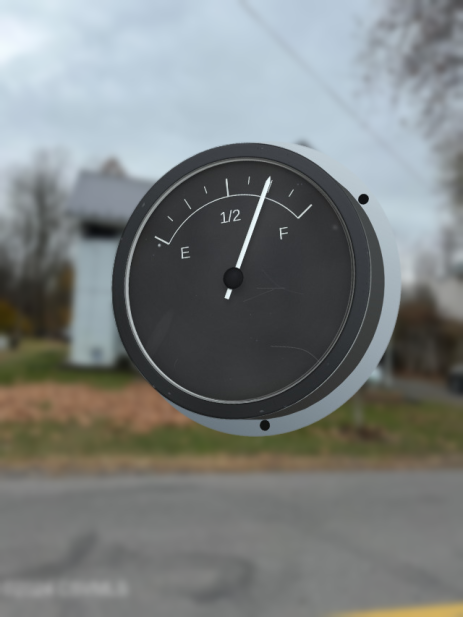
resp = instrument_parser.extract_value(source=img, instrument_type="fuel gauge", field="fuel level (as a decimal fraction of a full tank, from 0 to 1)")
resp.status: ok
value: 0.75
